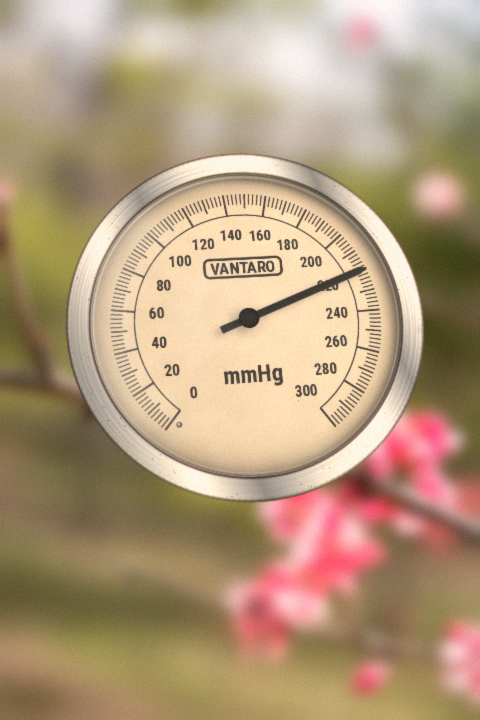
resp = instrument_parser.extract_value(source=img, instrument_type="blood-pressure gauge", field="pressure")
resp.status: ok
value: 220 mmHg
